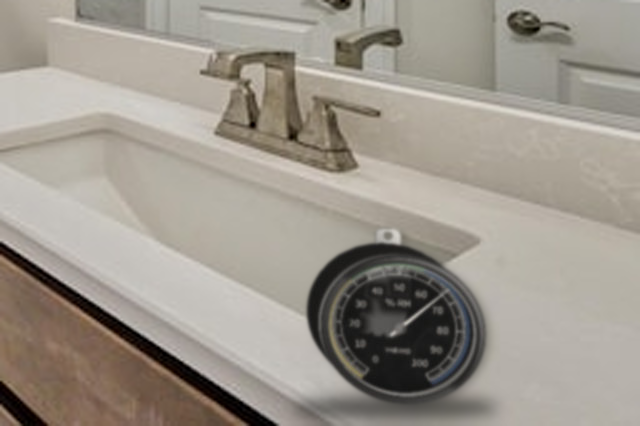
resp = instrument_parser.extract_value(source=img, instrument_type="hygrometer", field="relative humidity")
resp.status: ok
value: 65 %
